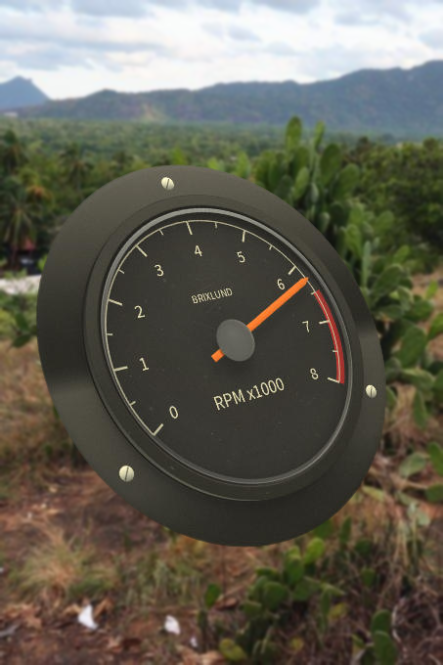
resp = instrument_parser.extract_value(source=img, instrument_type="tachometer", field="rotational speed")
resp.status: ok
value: 6250 rpm
